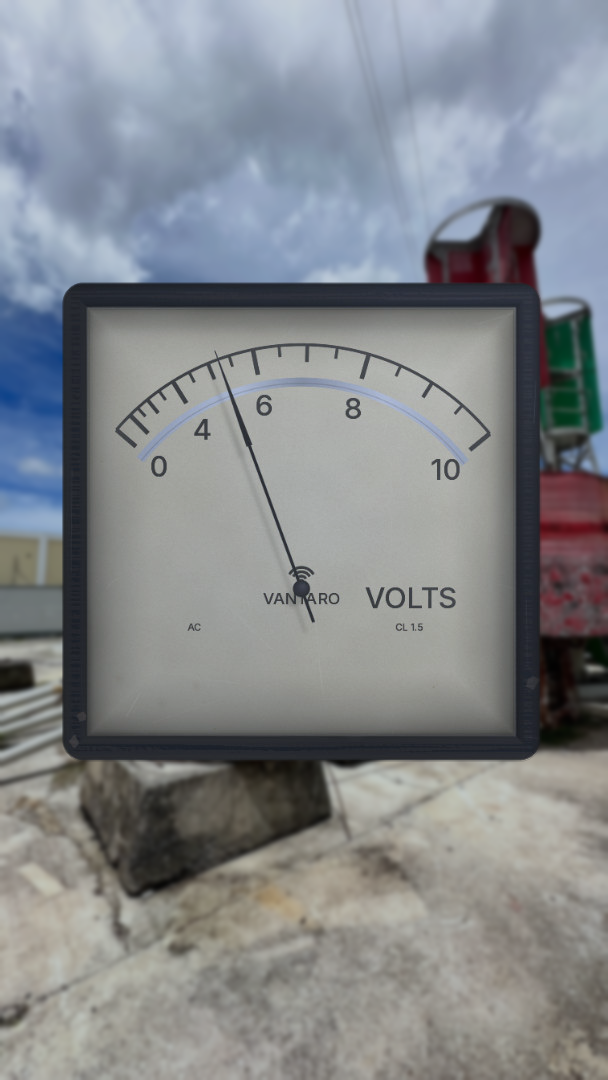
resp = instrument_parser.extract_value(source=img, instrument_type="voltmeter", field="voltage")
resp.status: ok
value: 5.25 V
